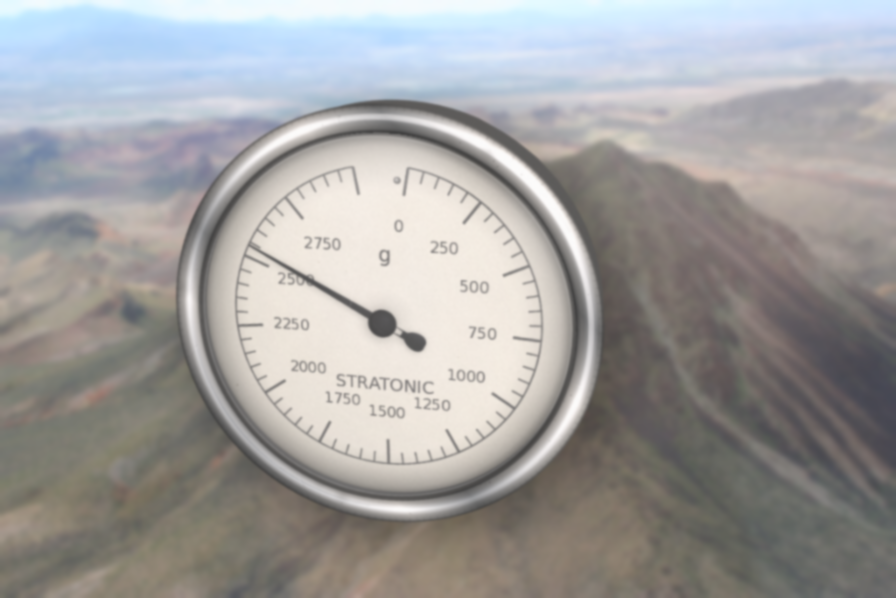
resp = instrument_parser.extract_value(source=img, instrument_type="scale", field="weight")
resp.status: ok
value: 2550 g
